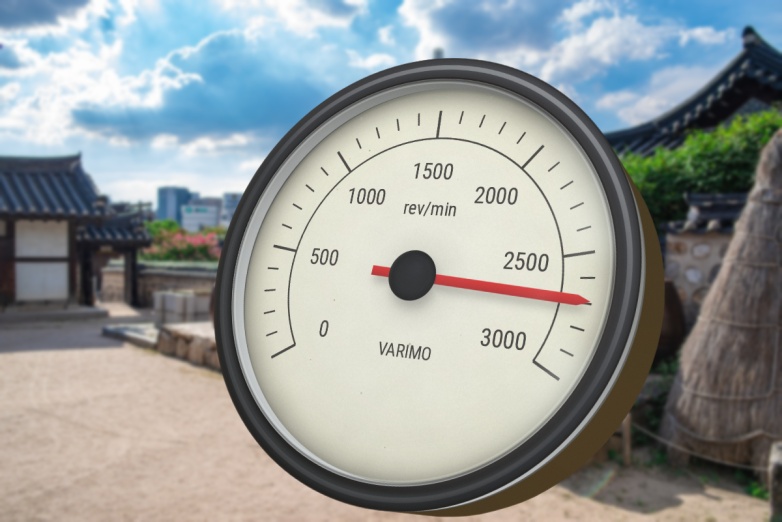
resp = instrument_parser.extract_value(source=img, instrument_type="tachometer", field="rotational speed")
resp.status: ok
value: 2700 rpm
